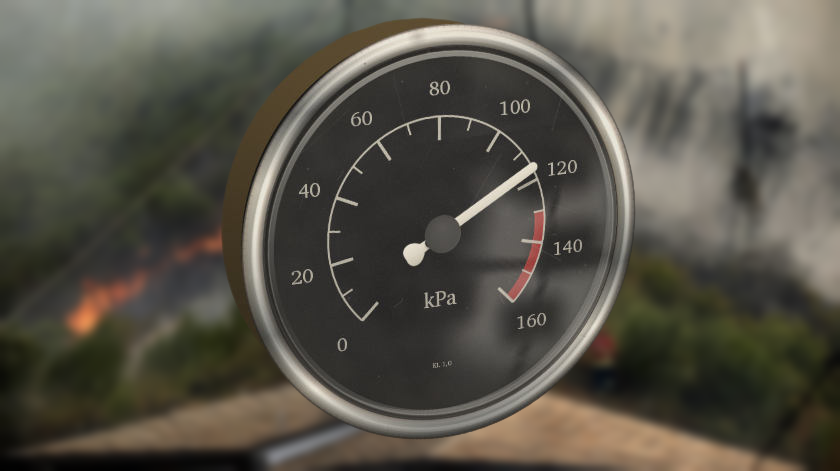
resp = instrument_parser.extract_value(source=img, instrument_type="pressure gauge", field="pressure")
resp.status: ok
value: 115 kPa
